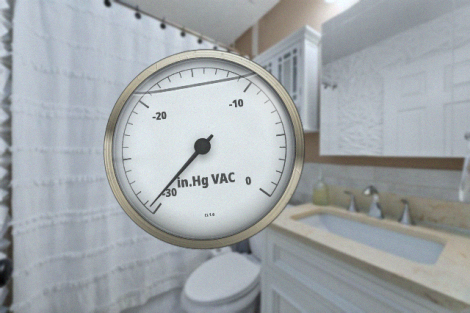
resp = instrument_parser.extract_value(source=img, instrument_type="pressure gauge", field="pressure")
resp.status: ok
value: -29.5 inHg
